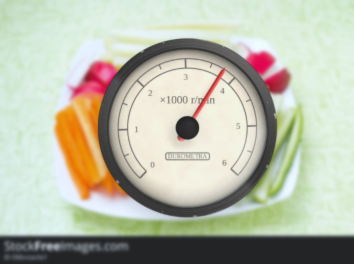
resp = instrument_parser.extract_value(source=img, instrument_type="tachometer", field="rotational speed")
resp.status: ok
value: 3750 rpm
